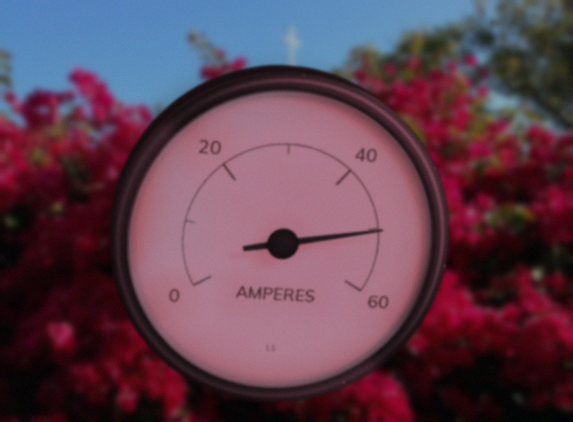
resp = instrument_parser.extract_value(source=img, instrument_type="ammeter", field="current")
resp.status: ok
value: 50 A
